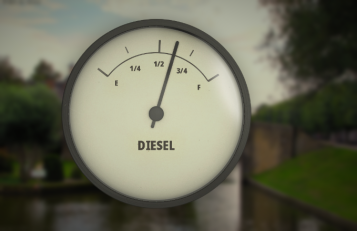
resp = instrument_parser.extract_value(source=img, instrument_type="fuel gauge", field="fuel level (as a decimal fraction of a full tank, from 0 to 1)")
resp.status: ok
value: 0.625
